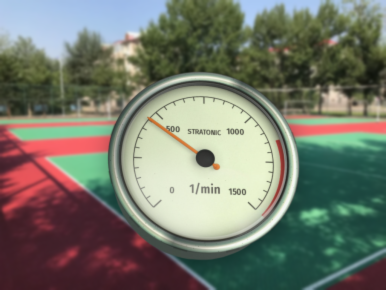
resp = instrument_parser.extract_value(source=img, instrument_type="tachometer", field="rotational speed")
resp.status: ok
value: 450 rpm
